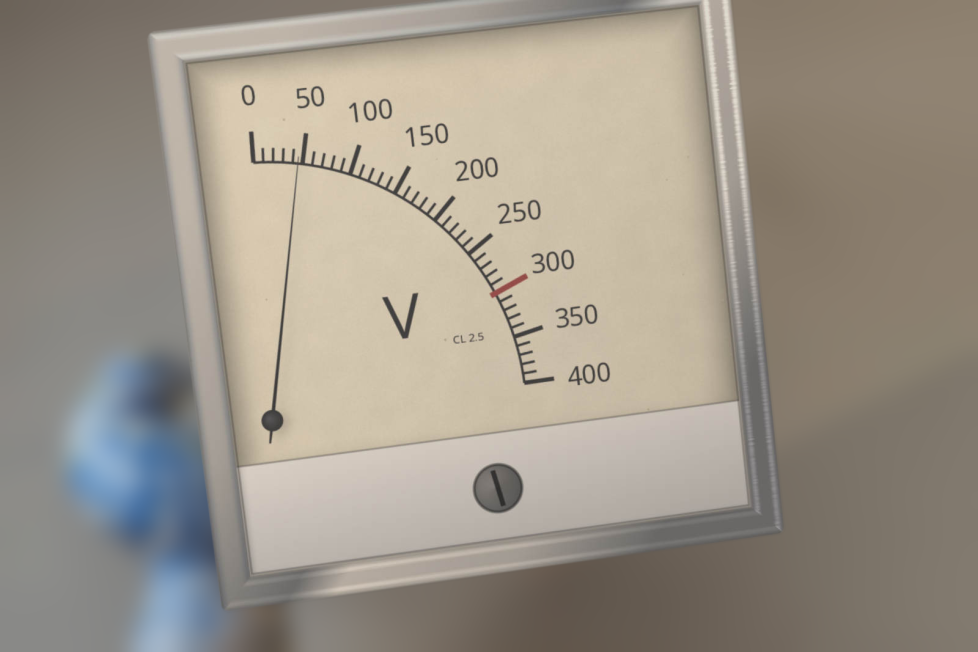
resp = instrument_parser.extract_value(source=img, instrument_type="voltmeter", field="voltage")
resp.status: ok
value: 45 V
